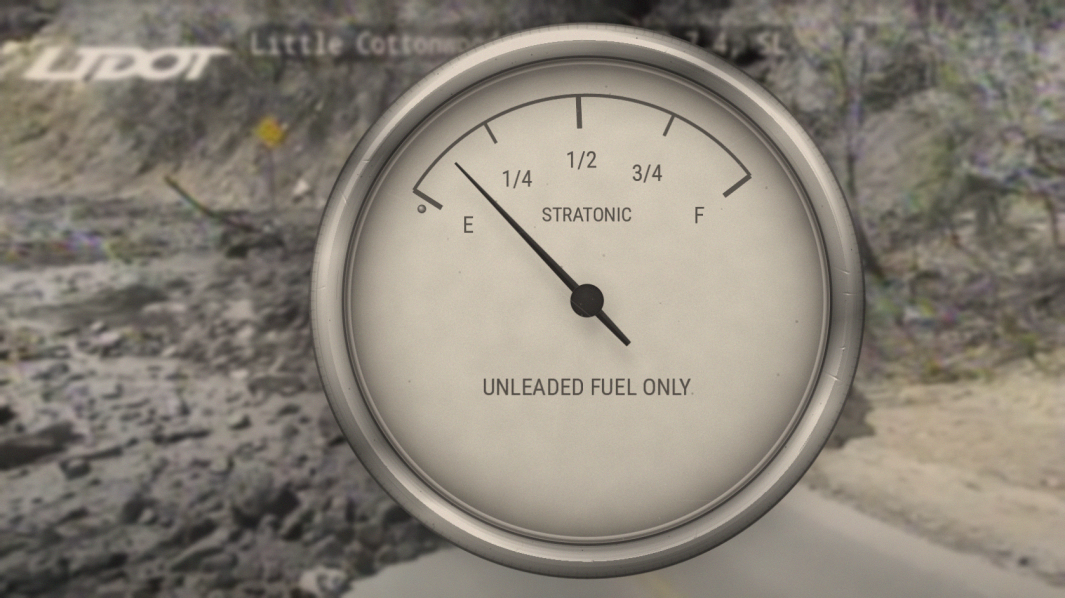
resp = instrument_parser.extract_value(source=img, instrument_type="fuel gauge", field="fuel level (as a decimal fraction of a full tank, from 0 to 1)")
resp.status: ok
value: 0.125
